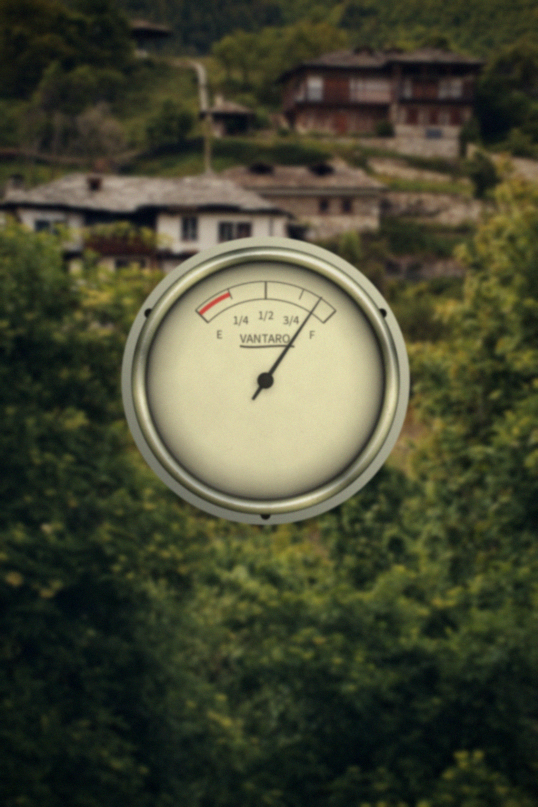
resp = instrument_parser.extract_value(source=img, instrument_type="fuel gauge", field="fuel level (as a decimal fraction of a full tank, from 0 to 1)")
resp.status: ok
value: 0.875
